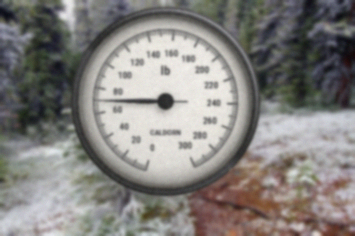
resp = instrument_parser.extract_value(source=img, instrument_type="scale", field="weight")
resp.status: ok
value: 70 lb
